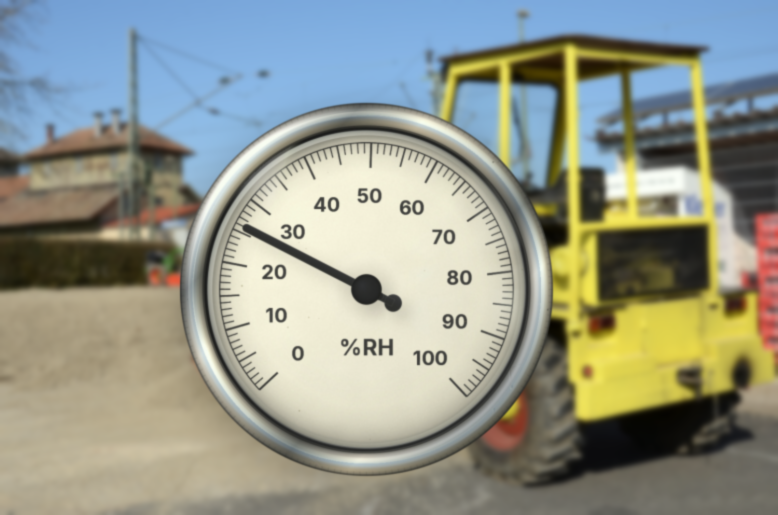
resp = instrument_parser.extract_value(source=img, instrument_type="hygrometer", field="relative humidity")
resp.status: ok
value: 26 %
